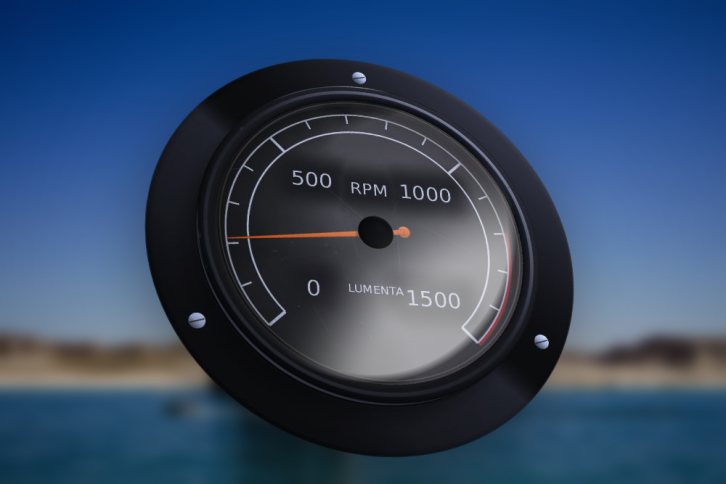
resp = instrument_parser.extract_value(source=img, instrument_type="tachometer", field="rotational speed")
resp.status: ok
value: 200 rpm
